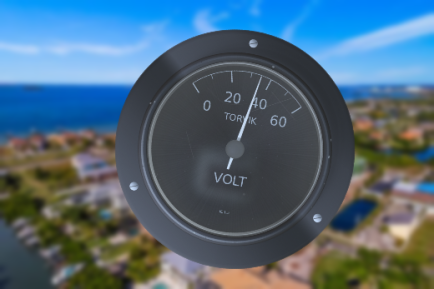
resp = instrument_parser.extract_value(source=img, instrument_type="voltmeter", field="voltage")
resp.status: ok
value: 35 V
